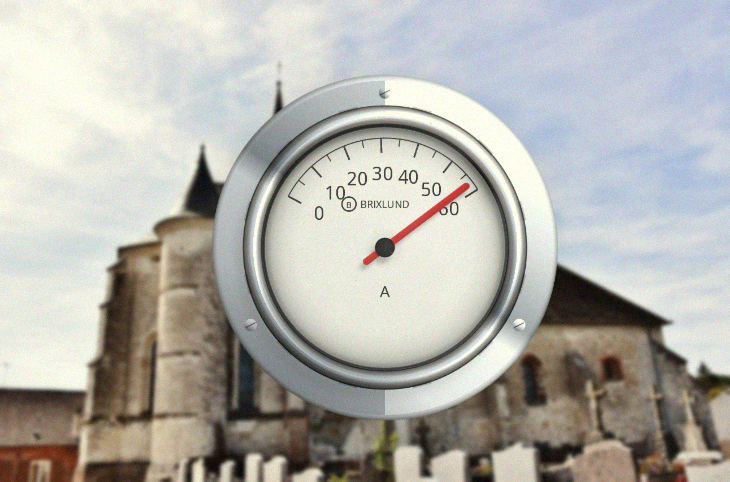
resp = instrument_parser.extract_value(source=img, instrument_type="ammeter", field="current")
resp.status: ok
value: 57.5 A
